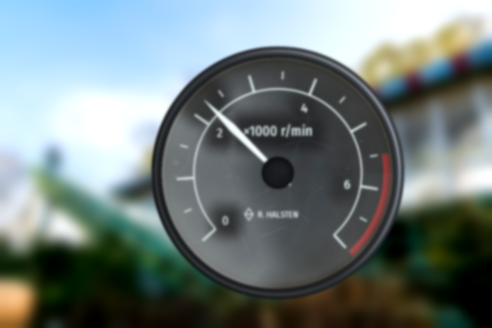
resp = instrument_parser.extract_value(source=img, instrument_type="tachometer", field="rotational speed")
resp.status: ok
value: 2250 rpm
